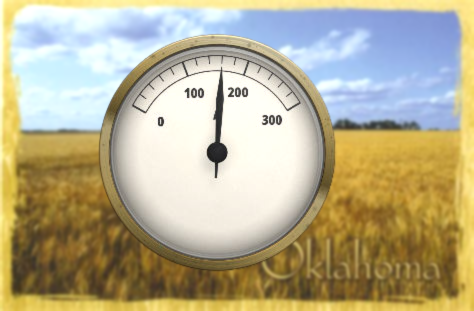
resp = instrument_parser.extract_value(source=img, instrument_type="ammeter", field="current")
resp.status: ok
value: 160 A
